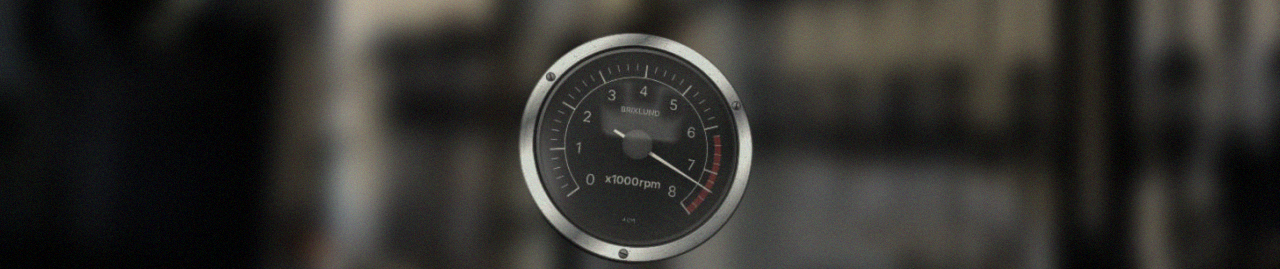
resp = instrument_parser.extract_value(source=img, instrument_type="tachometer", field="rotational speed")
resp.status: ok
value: 7400 rpm
